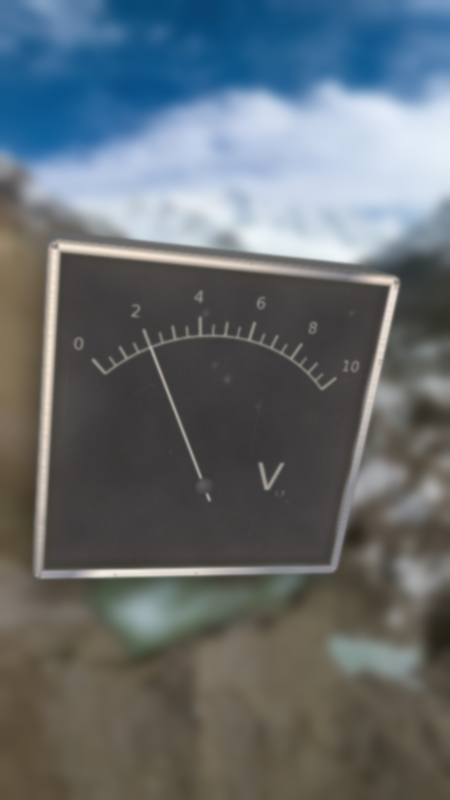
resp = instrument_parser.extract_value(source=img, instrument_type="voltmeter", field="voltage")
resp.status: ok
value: 2 V
